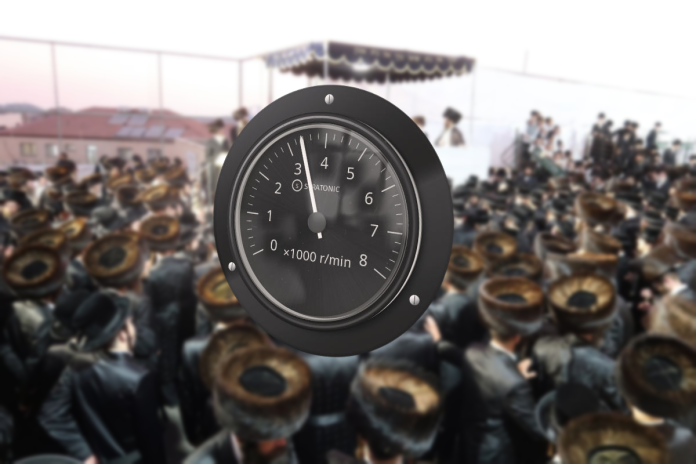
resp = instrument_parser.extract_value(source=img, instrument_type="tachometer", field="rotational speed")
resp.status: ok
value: 3400 rpm
